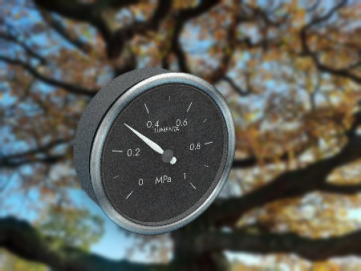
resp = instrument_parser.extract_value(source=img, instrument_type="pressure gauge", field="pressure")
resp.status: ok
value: 0.3 MPa
